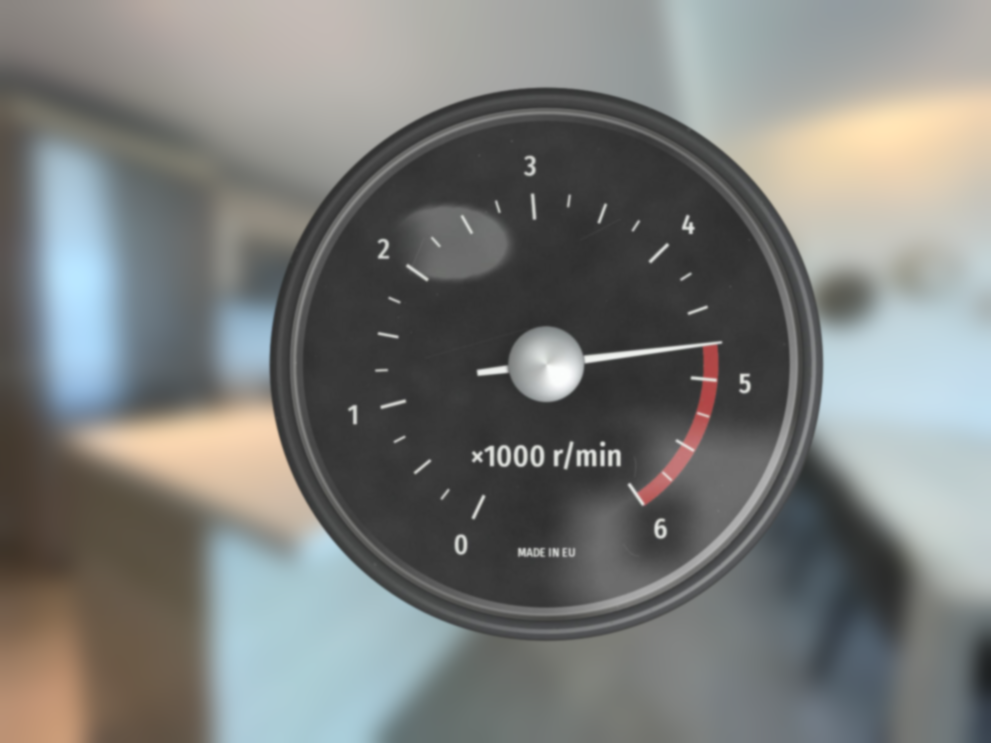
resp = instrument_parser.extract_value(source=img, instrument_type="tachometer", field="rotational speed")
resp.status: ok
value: 4750 rpm
